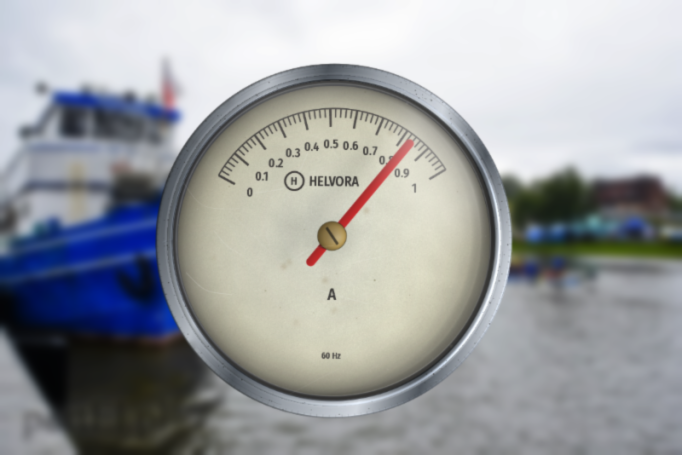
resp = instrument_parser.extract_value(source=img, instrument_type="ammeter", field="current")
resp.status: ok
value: 0.84 A
